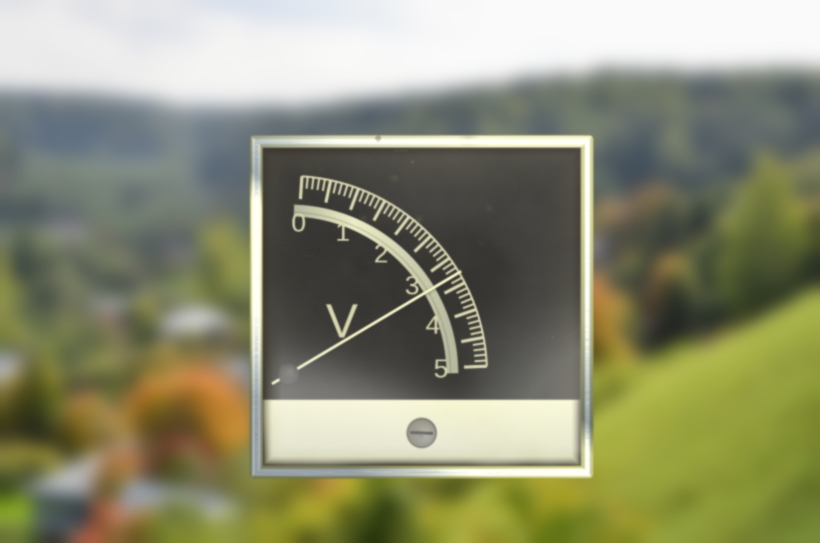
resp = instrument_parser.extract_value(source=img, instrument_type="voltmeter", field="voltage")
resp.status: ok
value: 3.3 V
